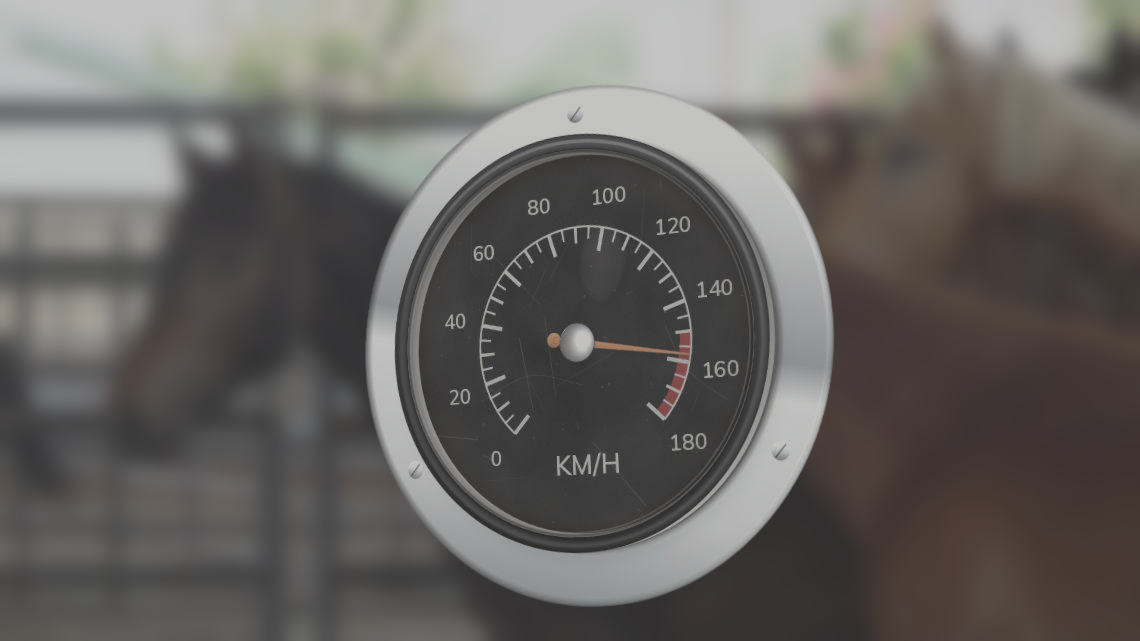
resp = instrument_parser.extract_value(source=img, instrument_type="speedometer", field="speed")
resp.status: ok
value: 157.5 km/h
